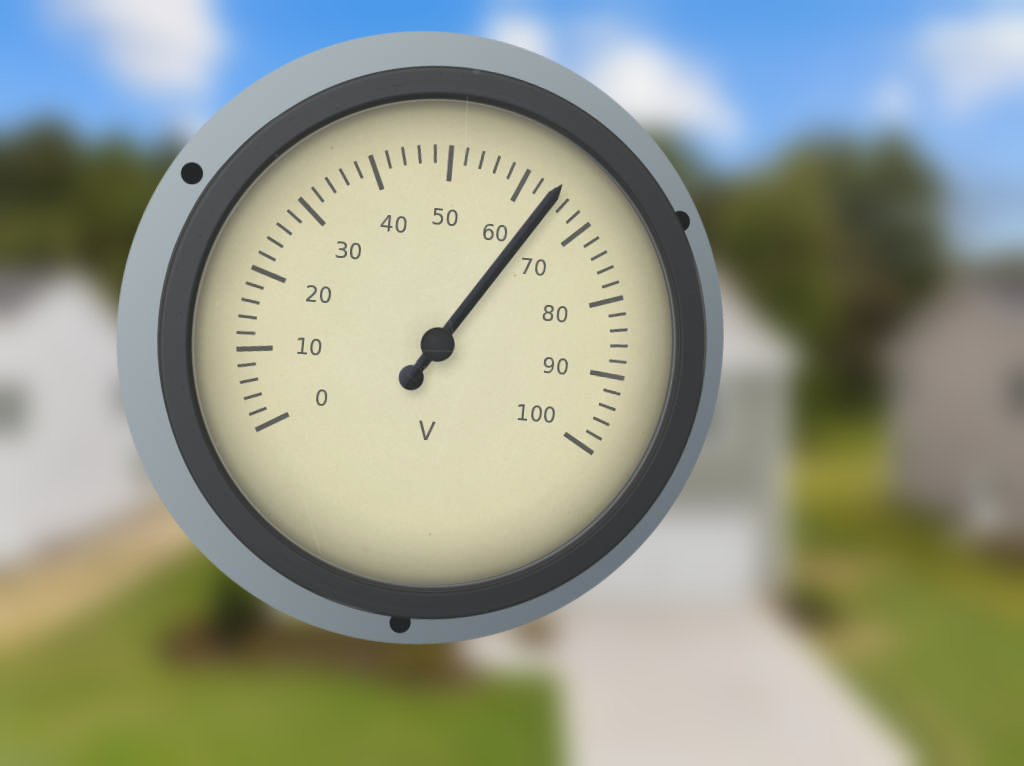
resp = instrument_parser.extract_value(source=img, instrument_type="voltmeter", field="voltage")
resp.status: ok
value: 64 V
